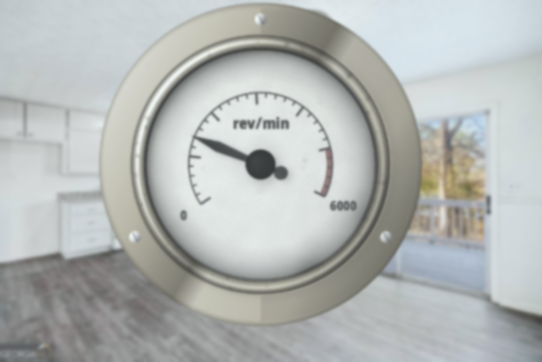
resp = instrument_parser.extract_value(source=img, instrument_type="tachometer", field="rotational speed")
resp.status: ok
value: 1400 rpm
